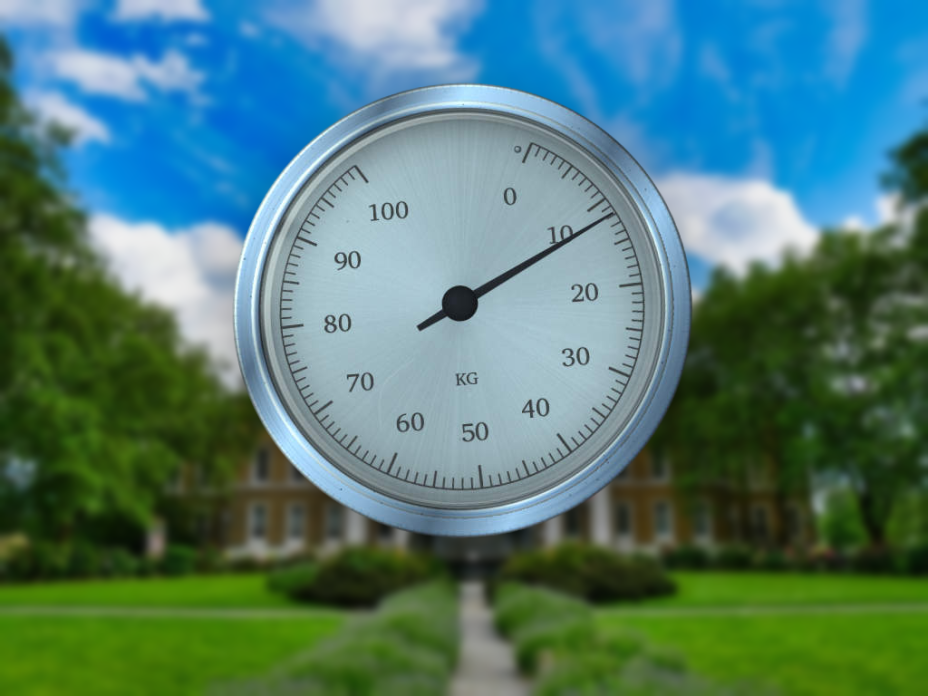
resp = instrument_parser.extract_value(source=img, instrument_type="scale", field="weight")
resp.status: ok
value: 12 kg
